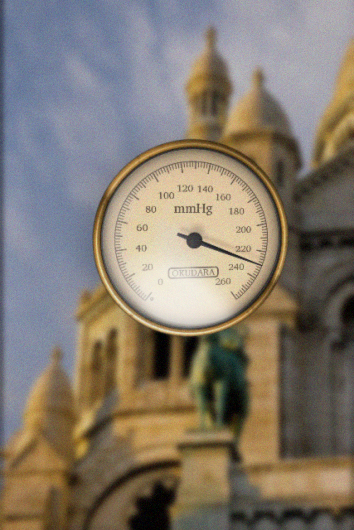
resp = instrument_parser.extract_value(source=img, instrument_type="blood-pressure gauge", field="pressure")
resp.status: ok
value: 230 mmHg
